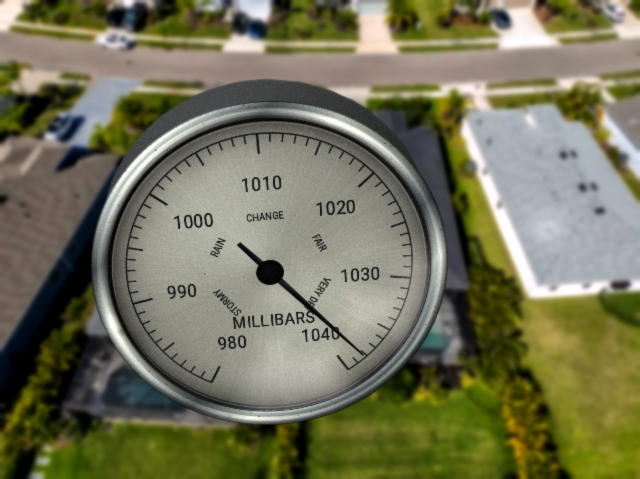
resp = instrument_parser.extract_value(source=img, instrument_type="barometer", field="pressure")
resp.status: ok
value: 1038 mbar
